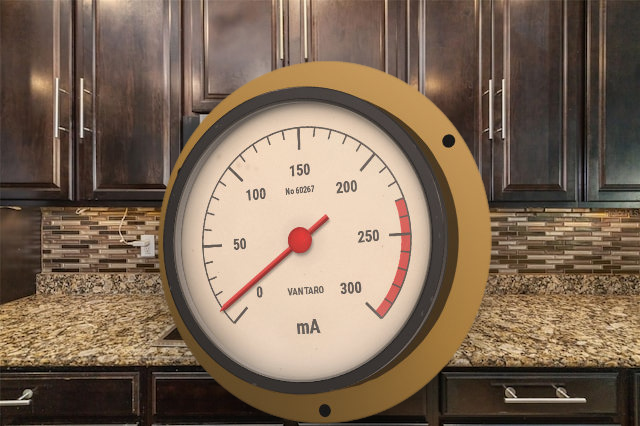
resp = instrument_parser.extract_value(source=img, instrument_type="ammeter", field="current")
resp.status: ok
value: 10 mA
